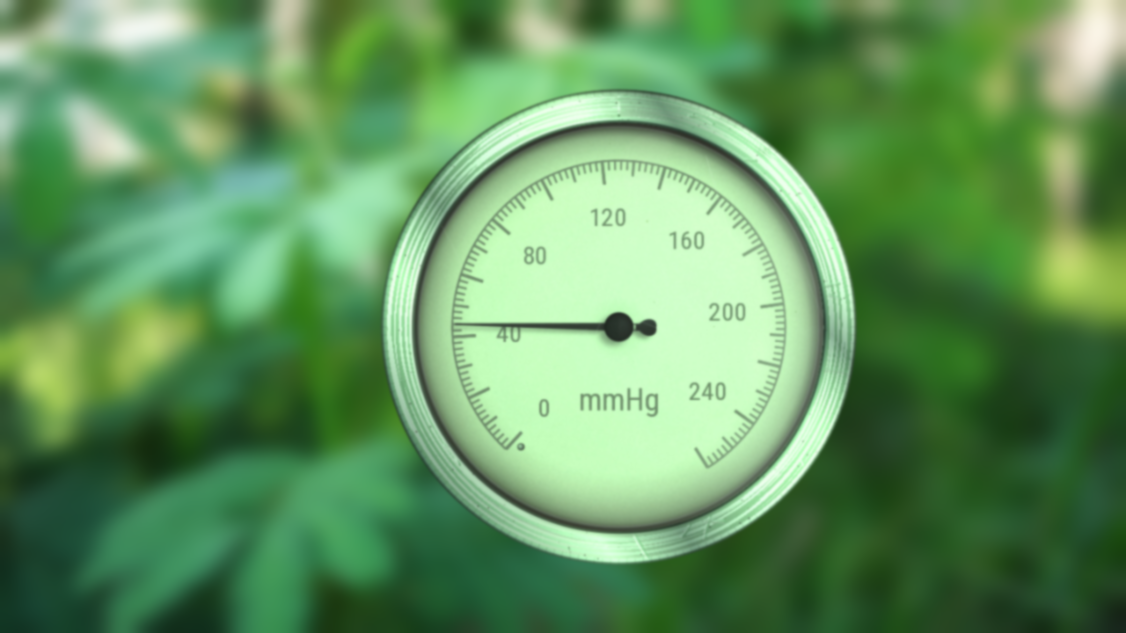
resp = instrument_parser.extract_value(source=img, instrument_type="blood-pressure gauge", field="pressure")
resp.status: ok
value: 44 mmHg
